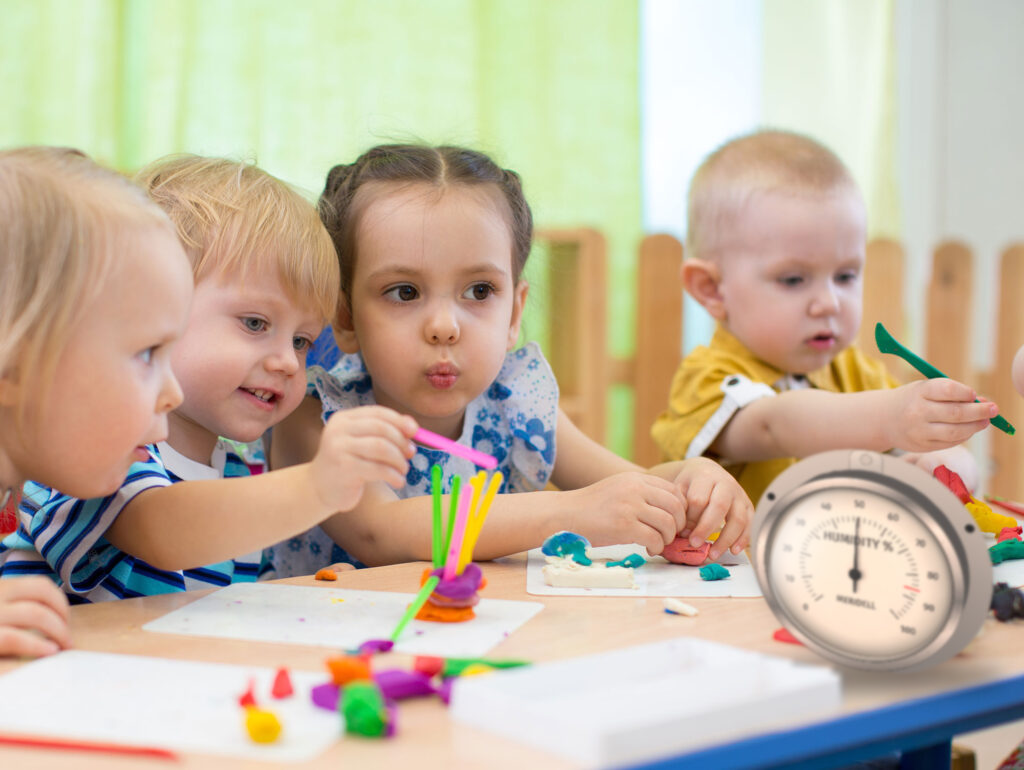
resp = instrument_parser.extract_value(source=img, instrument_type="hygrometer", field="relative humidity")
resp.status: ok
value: 50 %
